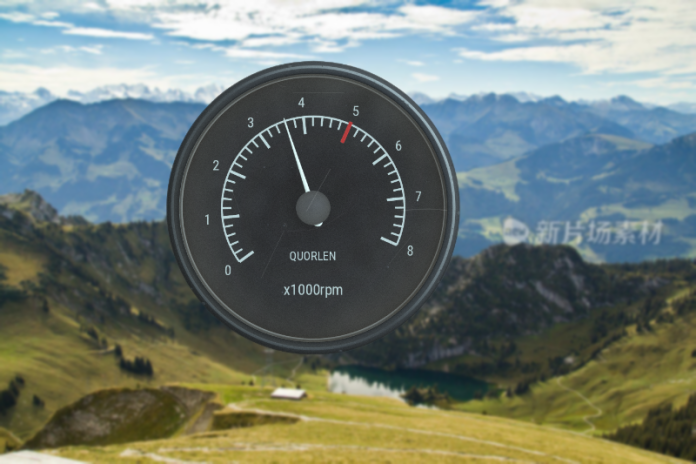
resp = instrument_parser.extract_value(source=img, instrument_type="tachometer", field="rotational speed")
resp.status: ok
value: 3600 rpm
